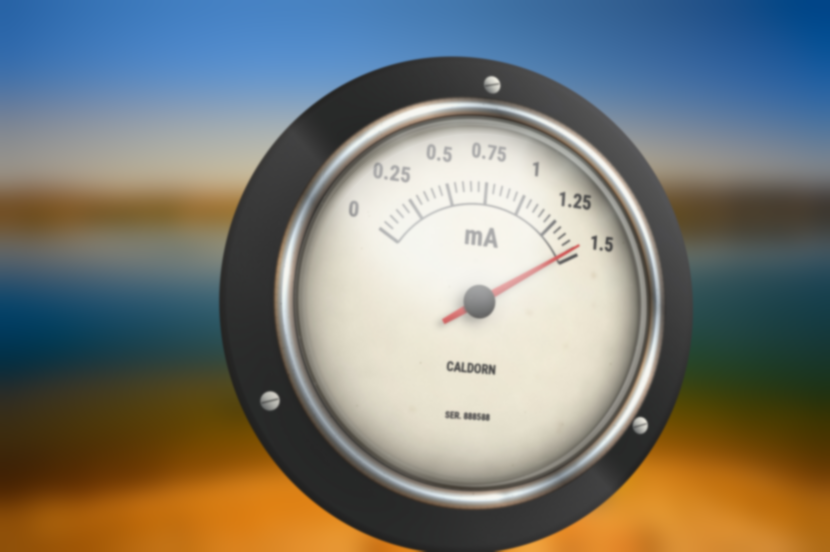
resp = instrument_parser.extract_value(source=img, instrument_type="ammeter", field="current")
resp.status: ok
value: 1.45 mA
